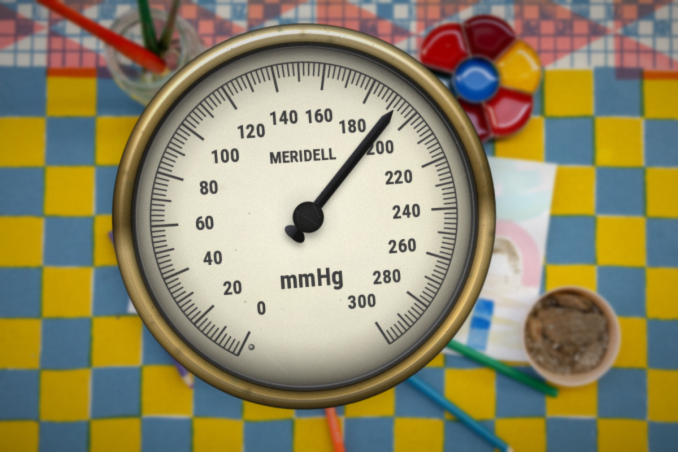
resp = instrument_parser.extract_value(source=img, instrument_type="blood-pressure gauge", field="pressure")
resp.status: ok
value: 192 mmHg
